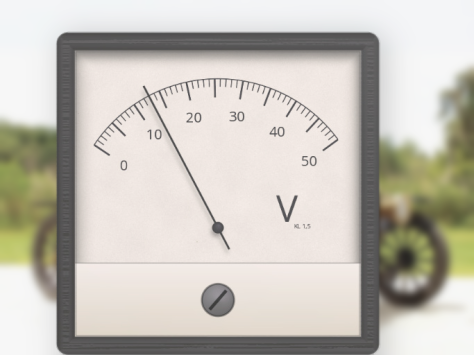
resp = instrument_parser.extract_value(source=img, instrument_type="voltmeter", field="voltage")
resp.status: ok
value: 13 V
